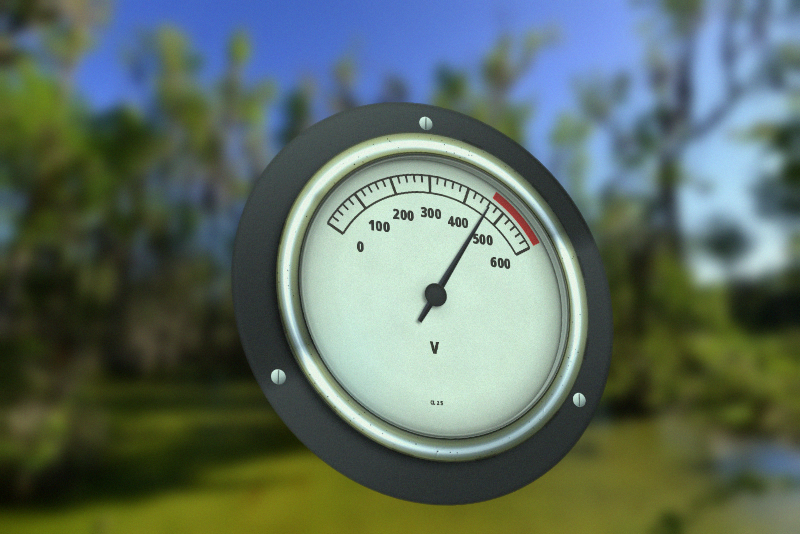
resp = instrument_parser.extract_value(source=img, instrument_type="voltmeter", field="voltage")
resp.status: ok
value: 460 V
